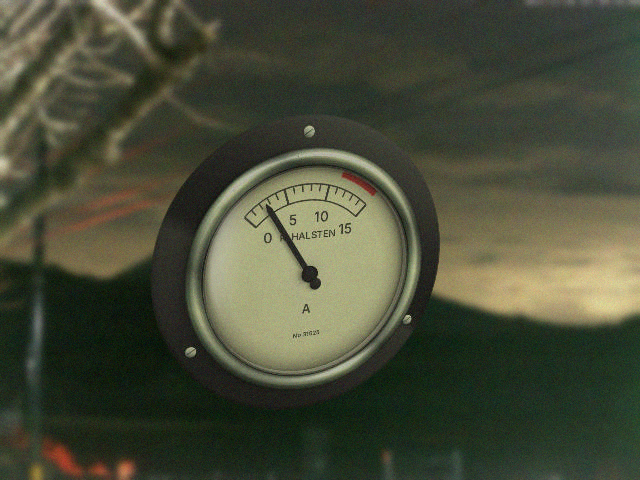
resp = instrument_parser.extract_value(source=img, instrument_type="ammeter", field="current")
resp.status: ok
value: 2.5 A
